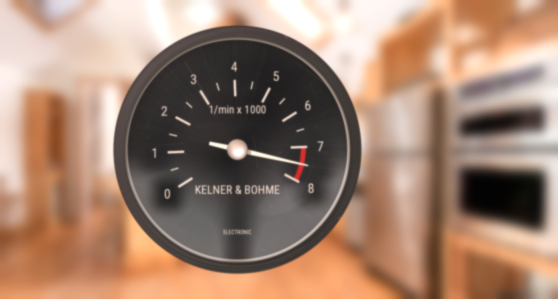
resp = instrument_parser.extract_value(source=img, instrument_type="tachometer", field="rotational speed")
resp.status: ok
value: 7500 rpm
